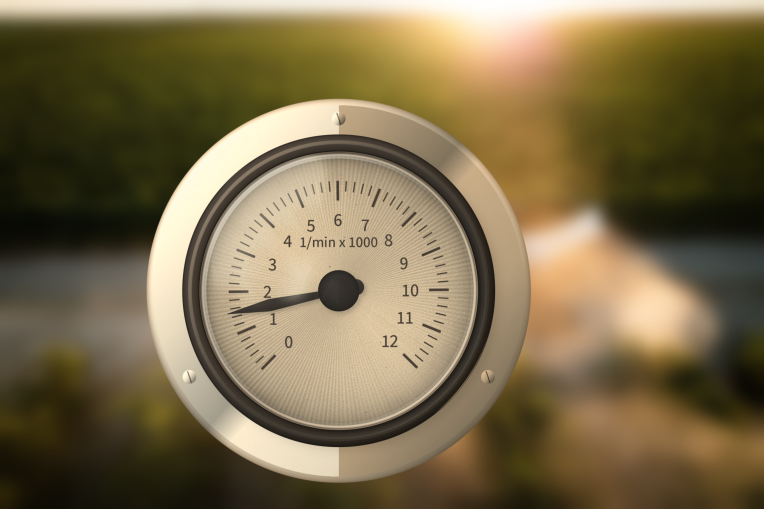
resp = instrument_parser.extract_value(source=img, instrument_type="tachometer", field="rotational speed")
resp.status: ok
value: 1500 rpm
